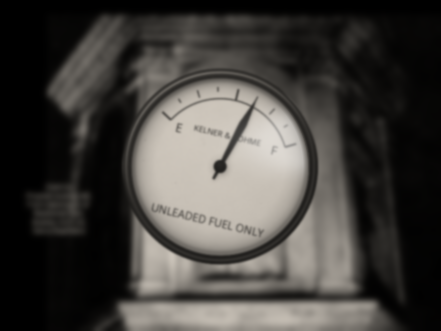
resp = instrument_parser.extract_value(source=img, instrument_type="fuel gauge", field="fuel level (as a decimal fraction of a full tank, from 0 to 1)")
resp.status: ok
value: 0.625
